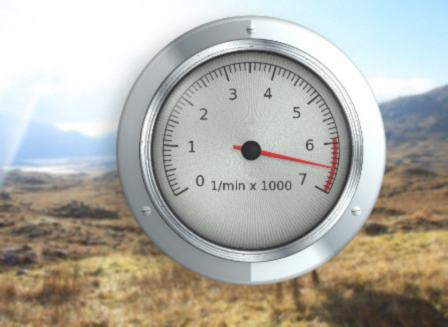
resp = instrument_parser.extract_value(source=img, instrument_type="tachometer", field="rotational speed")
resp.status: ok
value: 6500 rpm
